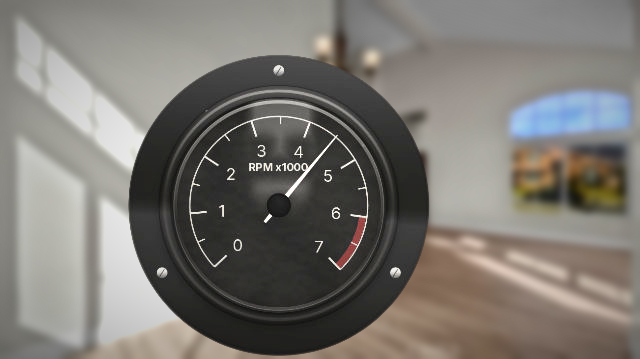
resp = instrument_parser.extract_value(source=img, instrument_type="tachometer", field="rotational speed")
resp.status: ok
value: 4500 rpm
